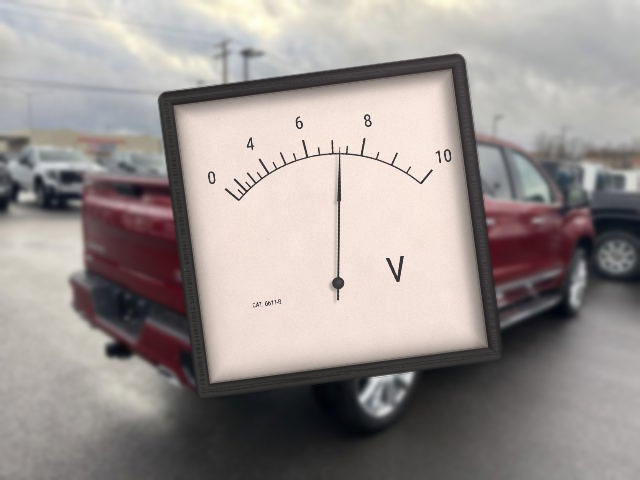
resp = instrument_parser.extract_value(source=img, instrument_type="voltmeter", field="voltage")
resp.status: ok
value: 7.25 V
